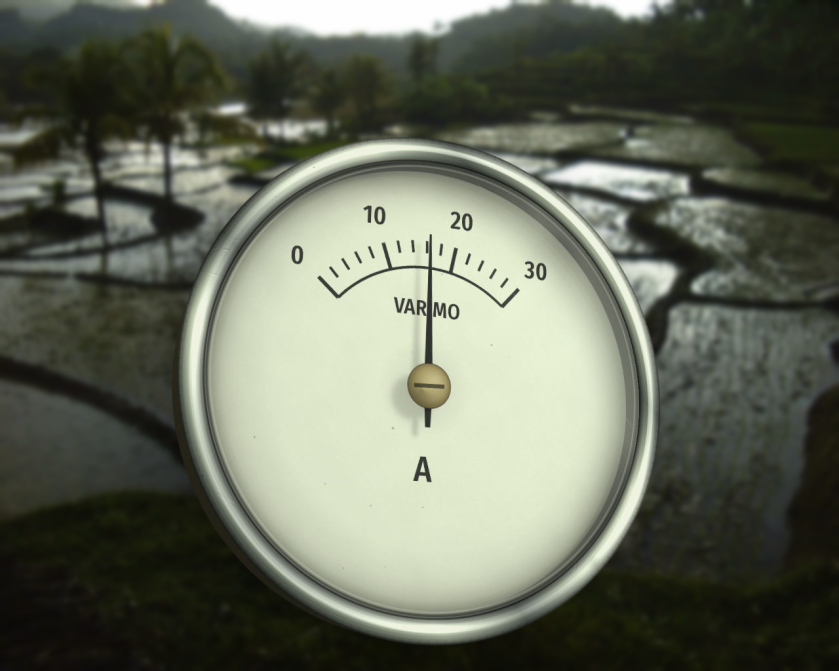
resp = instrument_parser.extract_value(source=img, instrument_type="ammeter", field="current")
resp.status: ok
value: 16 A
